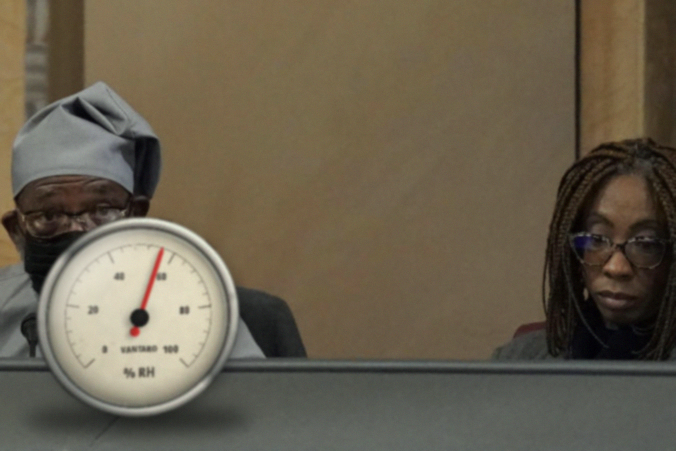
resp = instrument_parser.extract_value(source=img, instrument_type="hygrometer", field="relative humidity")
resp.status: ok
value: 56 %
